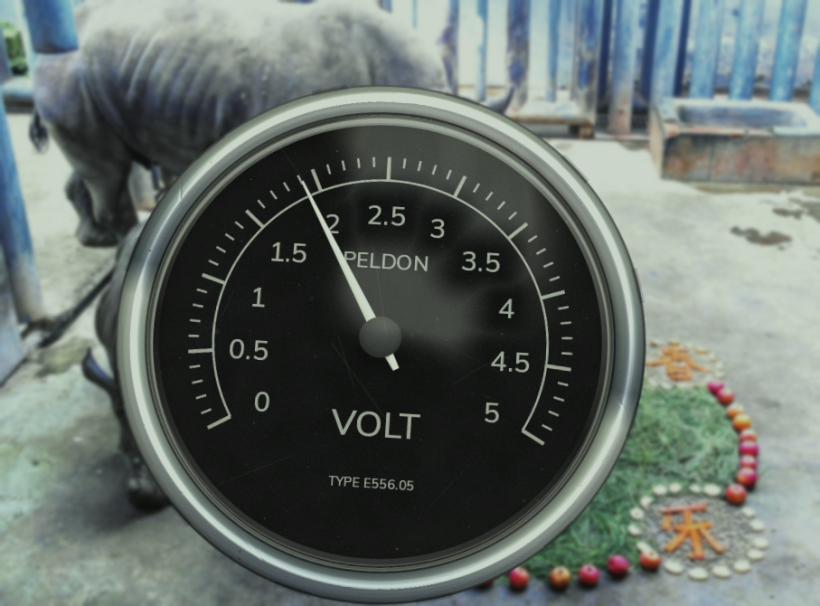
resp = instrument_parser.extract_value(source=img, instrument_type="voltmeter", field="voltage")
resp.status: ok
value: 1.9 V
